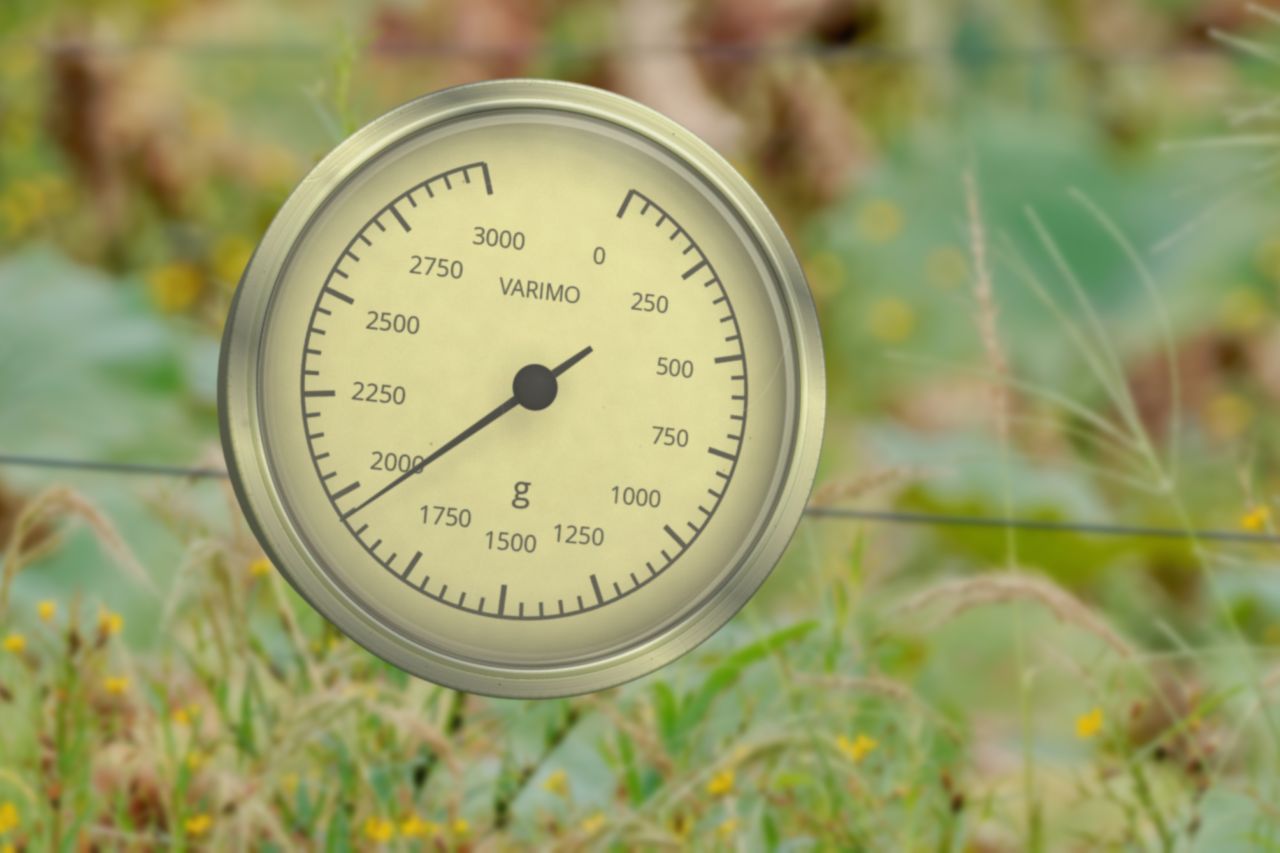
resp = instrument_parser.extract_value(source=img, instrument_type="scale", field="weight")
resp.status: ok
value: 1950 g
